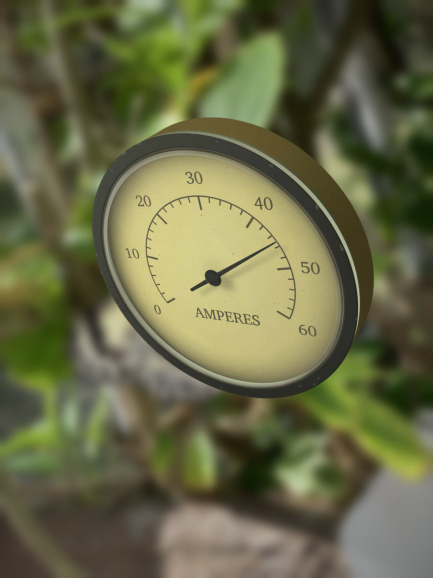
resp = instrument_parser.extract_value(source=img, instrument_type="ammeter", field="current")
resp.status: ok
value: 45 A
